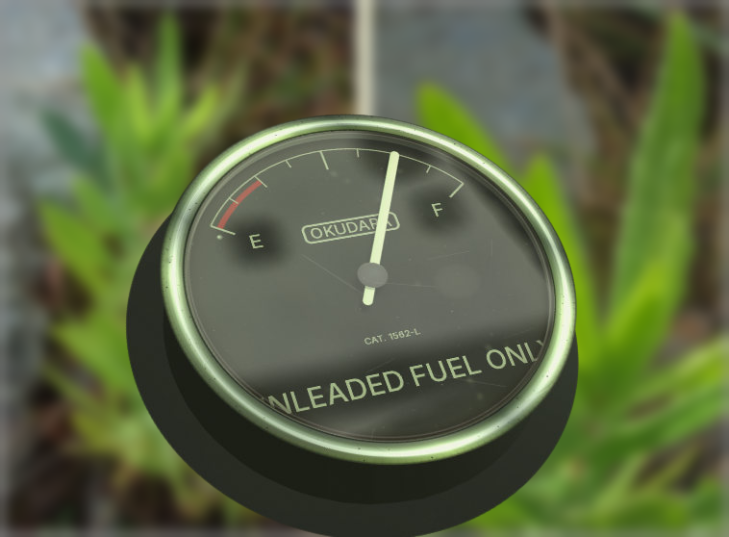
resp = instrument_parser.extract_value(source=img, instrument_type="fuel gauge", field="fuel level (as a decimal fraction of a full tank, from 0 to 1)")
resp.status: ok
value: 0.75
